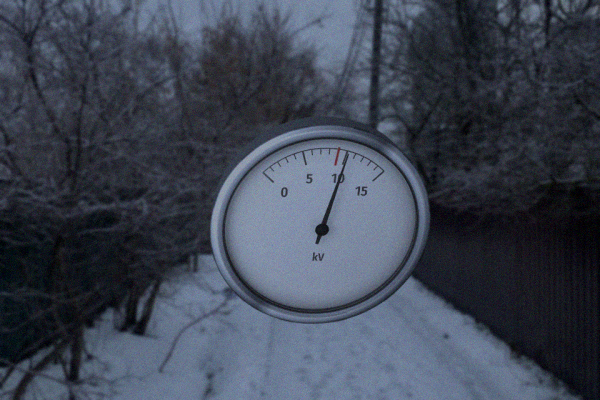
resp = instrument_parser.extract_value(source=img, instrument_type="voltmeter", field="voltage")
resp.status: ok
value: 10 kV
